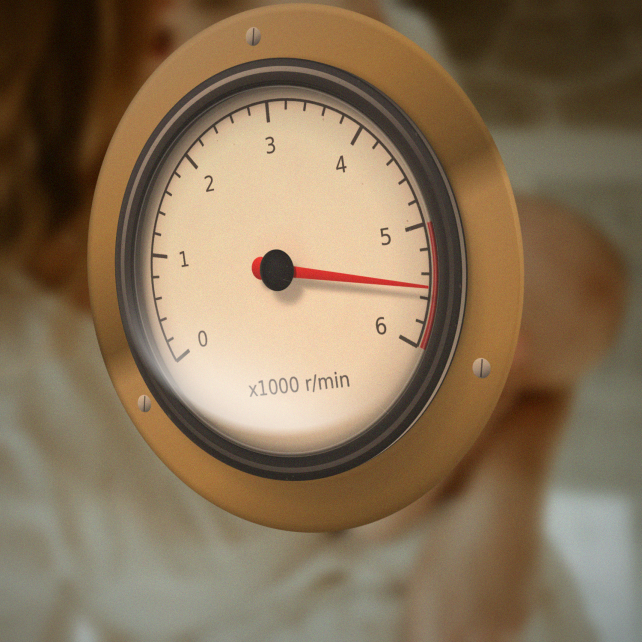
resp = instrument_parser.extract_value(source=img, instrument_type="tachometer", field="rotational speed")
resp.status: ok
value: 5500 rpm
